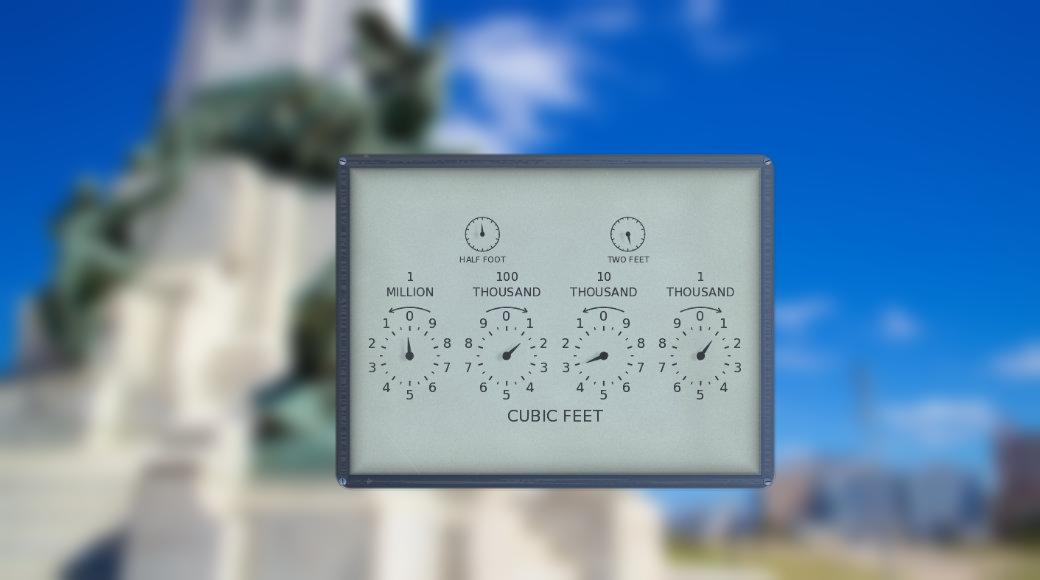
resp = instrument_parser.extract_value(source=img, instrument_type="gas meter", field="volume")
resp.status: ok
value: 13100 ft³
